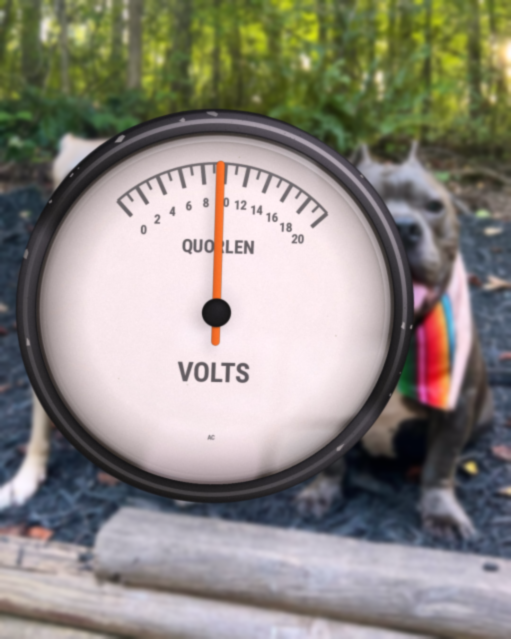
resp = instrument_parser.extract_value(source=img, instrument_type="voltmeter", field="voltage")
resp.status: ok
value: 9.5 V
